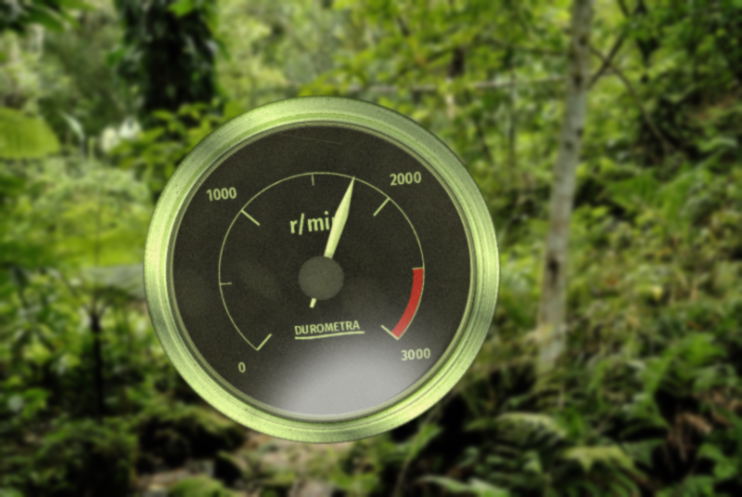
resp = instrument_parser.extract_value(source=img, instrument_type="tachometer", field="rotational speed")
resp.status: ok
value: 1750 rpm
